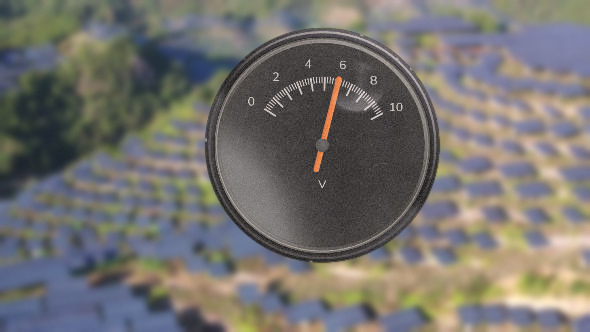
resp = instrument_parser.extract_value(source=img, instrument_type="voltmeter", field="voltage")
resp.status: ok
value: 6 V
